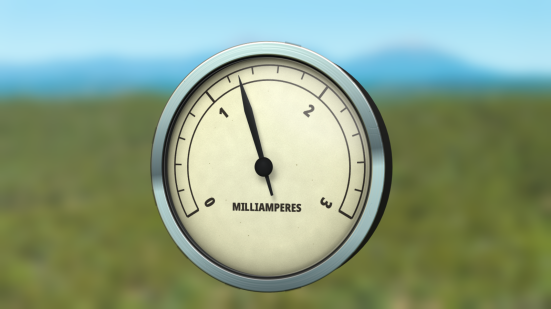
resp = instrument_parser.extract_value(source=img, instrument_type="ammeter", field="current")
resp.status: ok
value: 1.3 mA
